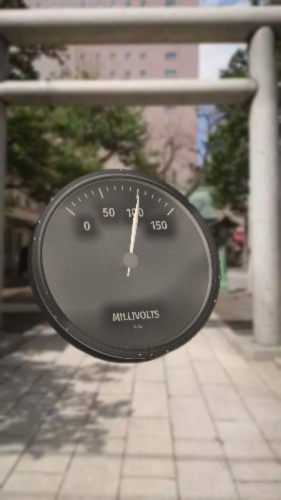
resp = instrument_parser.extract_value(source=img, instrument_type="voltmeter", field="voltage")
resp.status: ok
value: 100 mV
